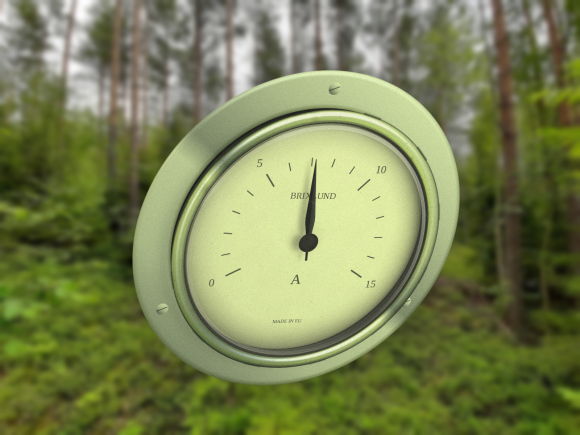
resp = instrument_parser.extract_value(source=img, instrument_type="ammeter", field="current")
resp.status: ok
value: 7 A
